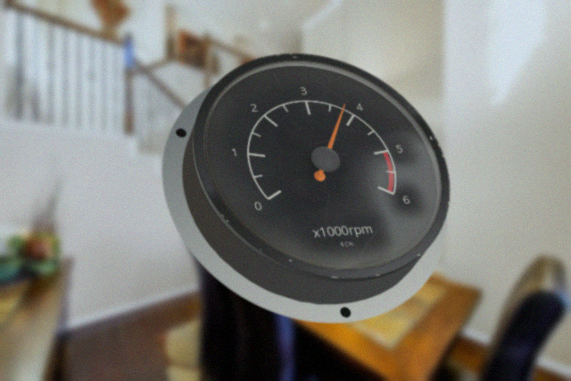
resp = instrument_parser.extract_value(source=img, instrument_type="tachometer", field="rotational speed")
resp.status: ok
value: 3750 rpm
